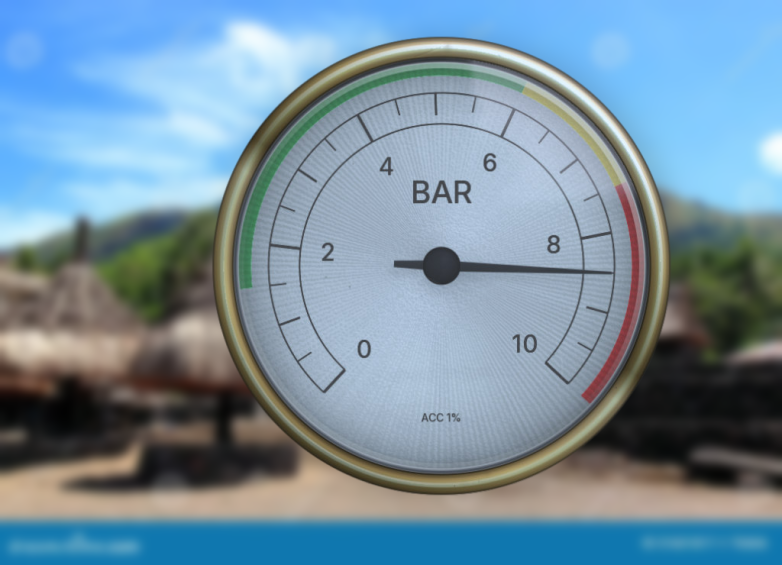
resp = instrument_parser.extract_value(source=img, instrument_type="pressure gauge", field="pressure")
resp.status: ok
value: 8.5 bar
